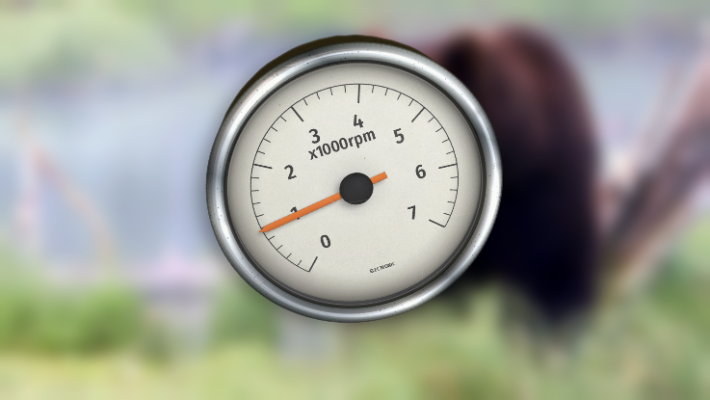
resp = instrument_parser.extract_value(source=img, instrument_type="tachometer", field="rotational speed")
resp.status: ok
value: 1000 rpm
